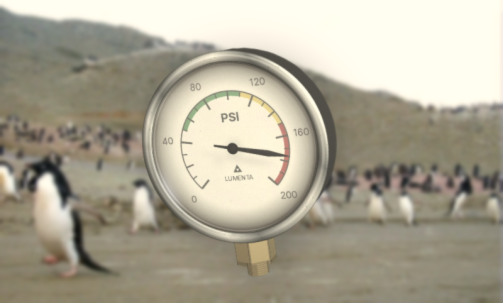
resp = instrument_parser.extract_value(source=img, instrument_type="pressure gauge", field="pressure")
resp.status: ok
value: 175 psi
